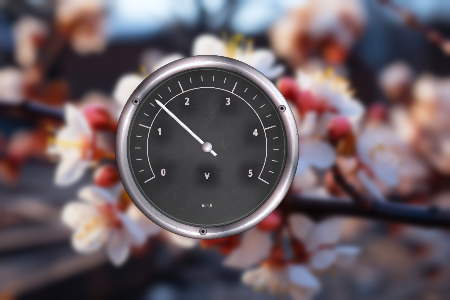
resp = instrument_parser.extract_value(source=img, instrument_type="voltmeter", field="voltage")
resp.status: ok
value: 1.5 V
